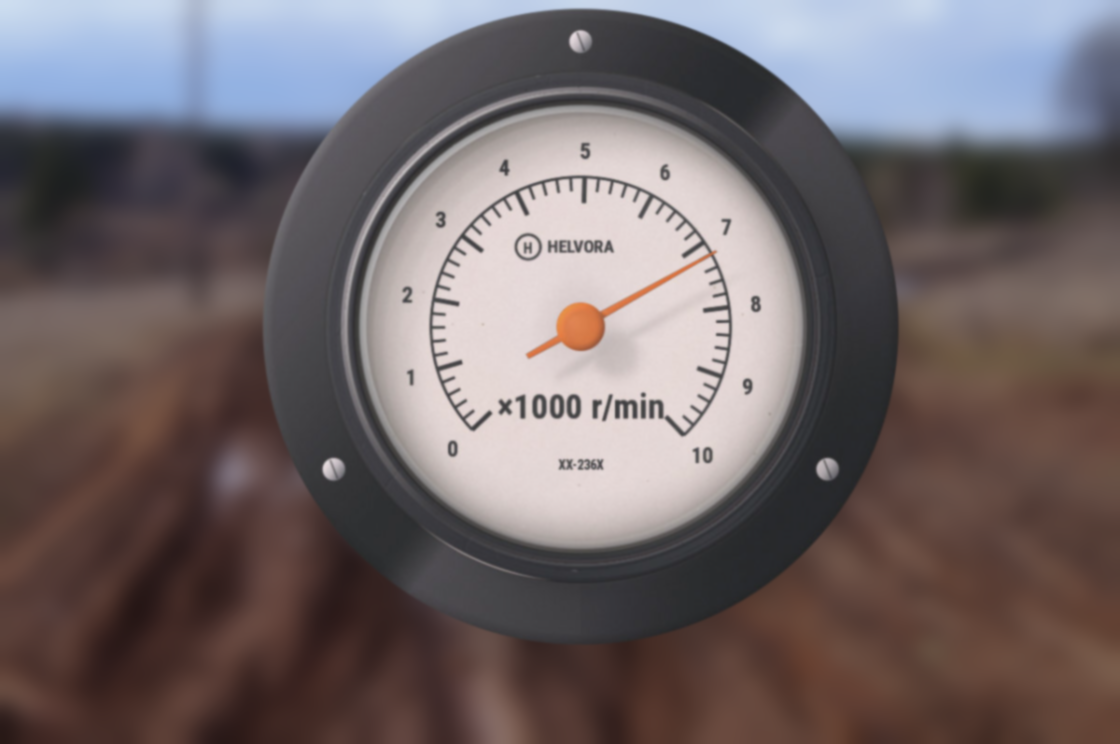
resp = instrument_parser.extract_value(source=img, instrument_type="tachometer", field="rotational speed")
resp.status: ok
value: 7200 rpm
